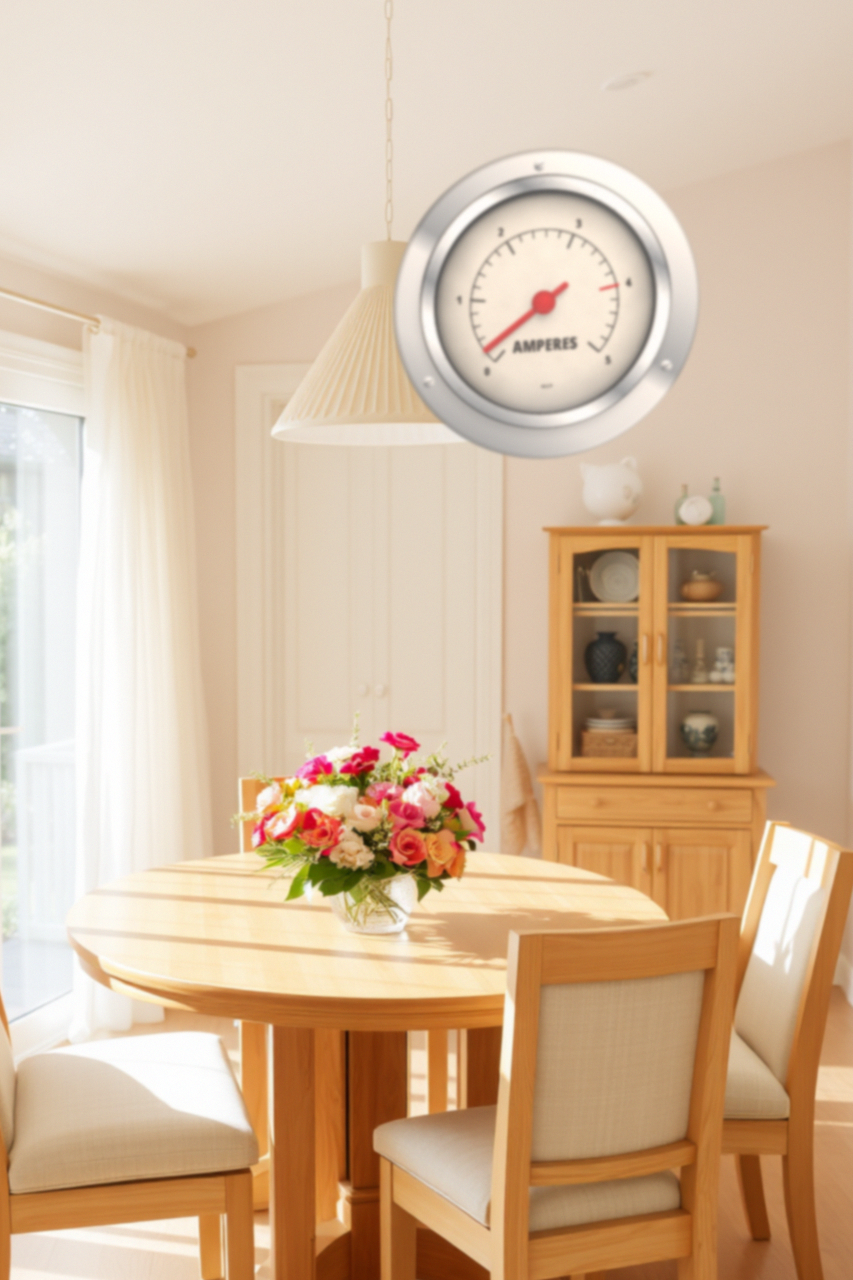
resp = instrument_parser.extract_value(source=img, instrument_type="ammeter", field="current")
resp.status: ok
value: 0.2 A
